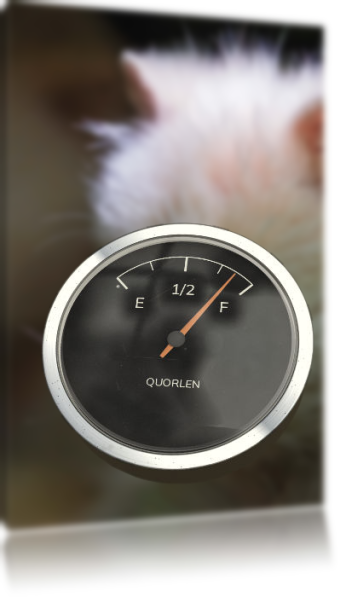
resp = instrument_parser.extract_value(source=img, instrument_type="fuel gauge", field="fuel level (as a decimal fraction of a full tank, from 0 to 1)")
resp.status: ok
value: 0.875
